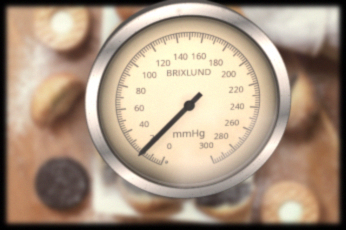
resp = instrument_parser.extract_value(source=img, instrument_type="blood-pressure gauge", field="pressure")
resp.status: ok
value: 20 mmHg
